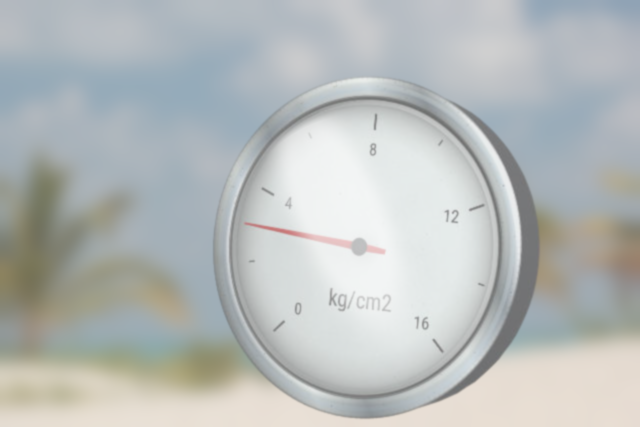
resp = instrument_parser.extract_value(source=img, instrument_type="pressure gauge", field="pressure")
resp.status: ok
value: 3 kg/cm²
